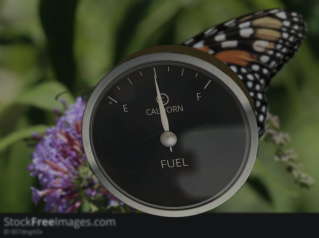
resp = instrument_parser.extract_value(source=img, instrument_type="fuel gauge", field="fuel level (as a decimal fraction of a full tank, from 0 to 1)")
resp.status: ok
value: 0.5
